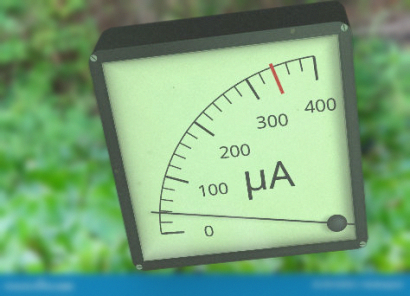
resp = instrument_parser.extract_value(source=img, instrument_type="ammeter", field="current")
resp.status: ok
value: 40 µA
